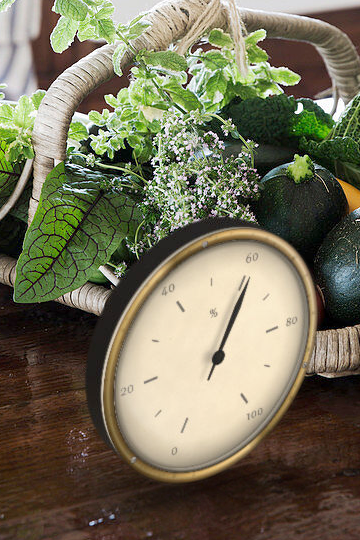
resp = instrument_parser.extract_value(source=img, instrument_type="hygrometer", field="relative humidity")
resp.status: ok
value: 60 %
